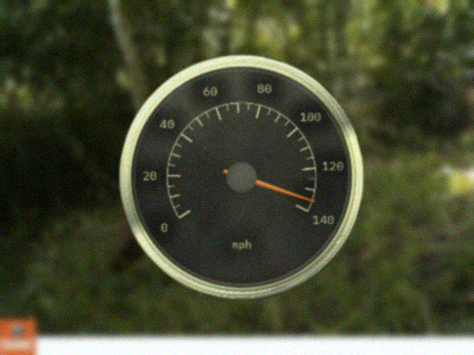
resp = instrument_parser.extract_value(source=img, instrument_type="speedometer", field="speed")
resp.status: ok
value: 135 mph
